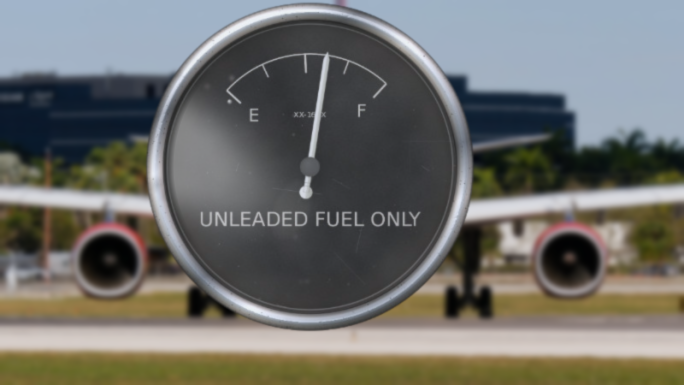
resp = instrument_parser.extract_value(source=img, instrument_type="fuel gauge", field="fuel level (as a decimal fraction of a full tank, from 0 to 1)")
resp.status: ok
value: 0.625
